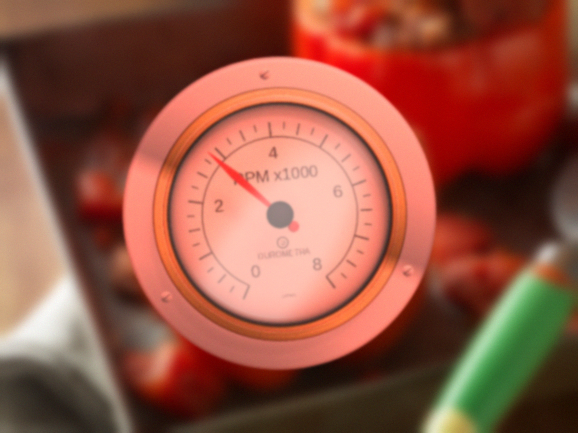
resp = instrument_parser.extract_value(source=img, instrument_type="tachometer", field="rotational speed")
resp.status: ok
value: 2875 rpm
